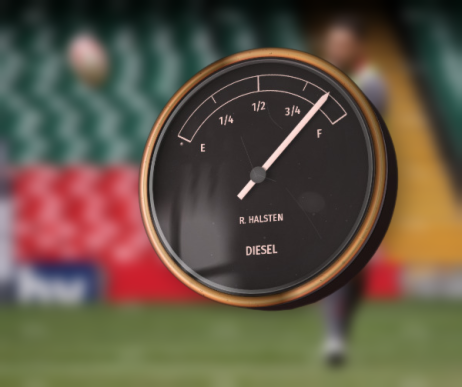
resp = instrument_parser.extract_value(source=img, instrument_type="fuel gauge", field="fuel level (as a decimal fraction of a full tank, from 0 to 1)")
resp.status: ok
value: 0.875
